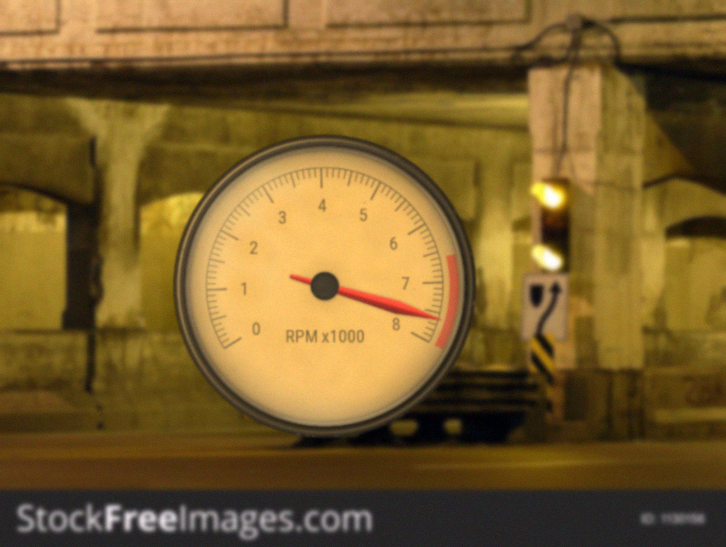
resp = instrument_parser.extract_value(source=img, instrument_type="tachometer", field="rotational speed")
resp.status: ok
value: 7600 rpm
